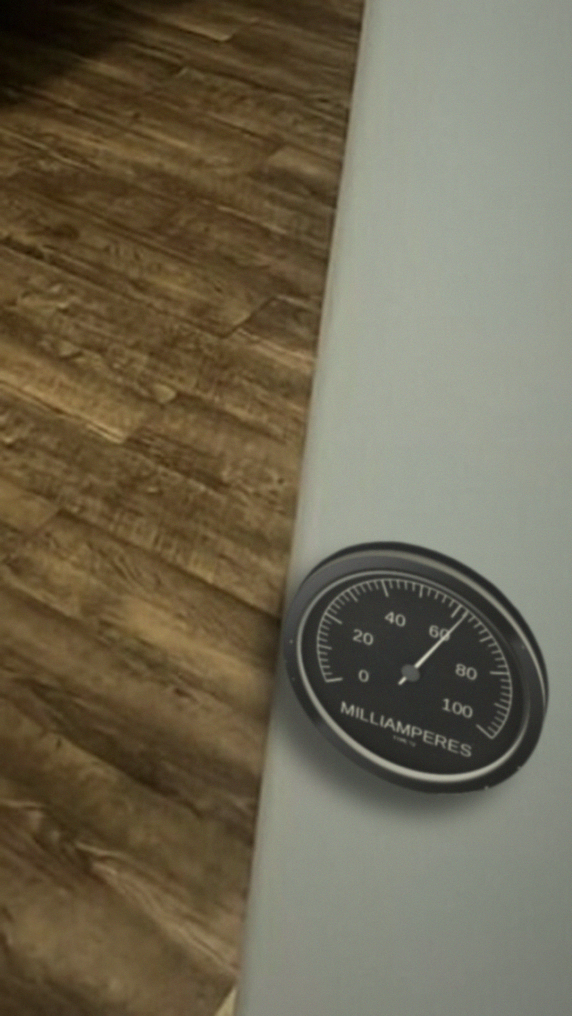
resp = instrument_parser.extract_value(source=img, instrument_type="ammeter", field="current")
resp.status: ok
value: 62 mA
